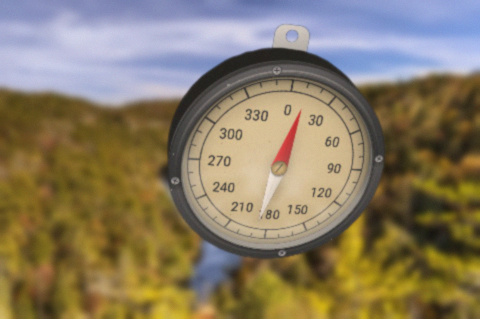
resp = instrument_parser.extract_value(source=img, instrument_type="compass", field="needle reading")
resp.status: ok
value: 10 °
